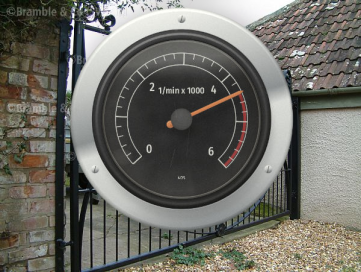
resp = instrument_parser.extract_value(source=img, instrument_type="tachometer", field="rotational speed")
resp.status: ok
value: 4400 rpm
